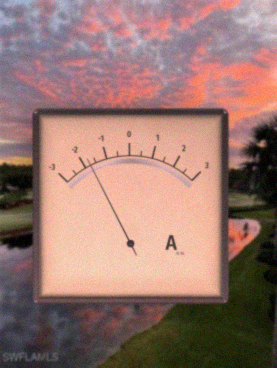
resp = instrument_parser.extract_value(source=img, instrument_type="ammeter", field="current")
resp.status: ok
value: -1.75 A
